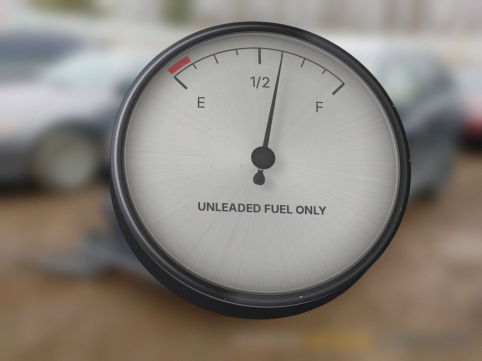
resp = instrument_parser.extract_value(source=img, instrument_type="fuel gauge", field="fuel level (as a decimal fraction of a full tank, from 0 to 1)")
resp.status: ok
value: 0.625
